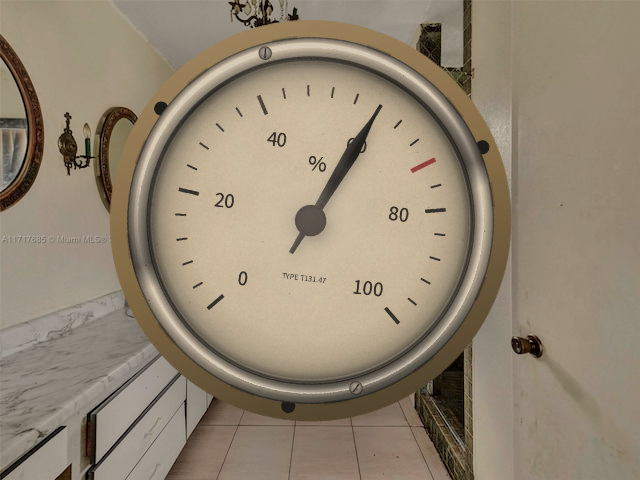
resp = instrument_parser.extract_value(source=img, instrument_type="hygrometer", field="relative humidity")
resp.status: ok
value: 60 %
